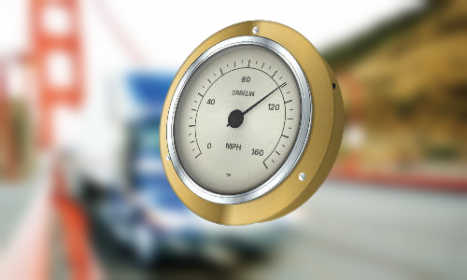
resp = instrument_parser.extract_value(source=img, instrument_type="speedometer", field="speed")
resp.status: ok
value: 110 mph
